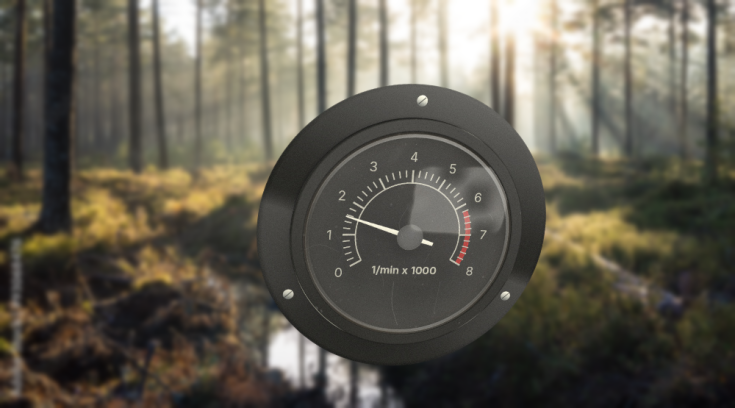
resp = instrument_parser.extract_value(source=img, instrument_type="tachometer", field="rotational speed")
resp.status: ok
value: 1600 rpm
